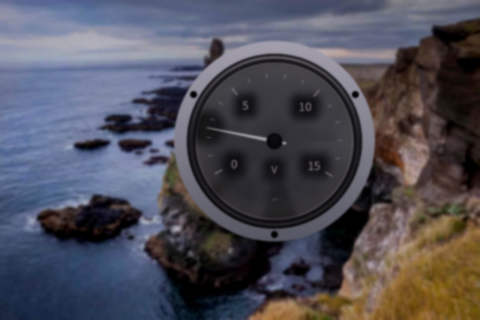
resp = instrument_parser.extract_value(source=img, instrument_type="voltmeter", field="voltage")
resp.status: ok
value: 2.5 V
